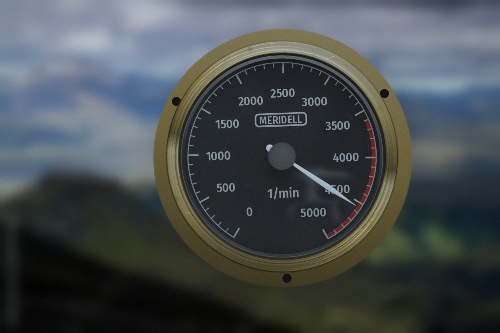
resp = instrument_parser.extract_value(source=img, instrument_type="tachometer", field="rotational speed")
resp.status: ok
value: 4550 rpm
